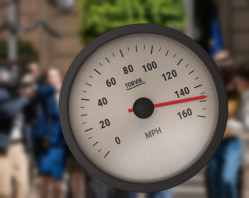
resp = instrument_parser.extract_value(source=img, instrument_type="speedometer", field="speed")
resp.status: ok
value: 147.5 mph
